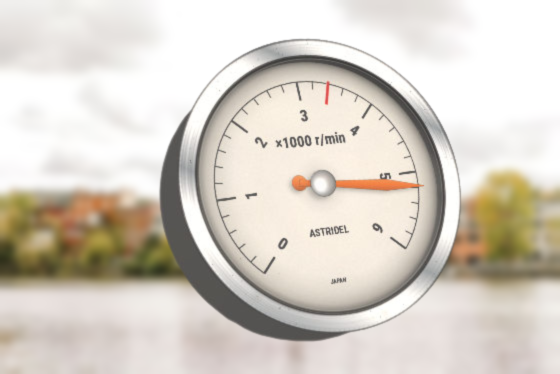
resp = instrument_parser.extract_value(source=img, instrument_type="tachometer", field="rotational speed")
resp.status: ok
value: 5200 rpm
